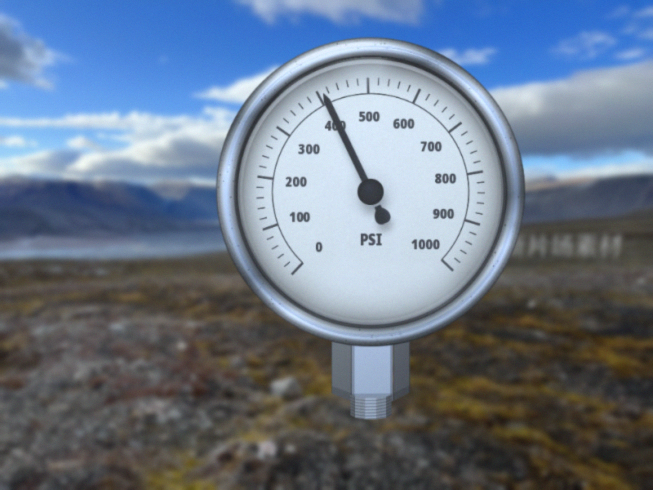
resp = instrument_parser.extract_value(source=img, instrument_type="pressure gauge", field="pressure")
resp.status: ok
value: 410 psi
